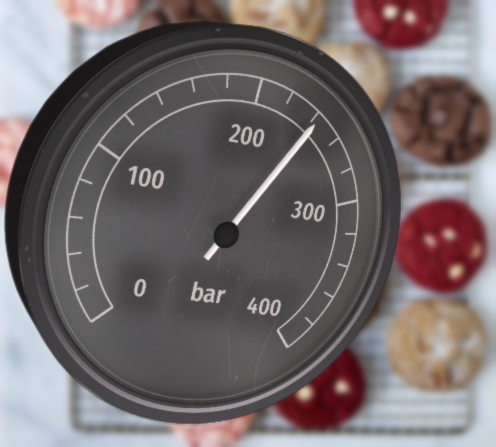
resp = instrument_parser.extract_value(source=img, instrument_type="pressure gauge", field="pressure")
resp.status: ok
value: 240 bar
